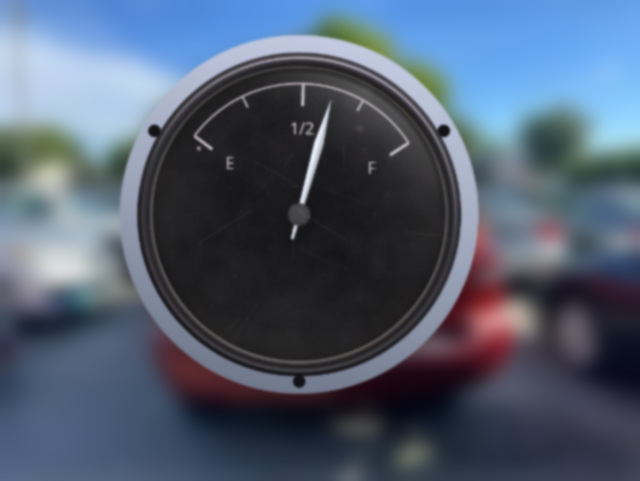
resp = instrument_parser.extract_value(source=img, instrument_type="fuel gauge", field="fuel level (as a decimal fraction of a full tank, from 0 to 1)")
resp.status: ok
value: 0.625
